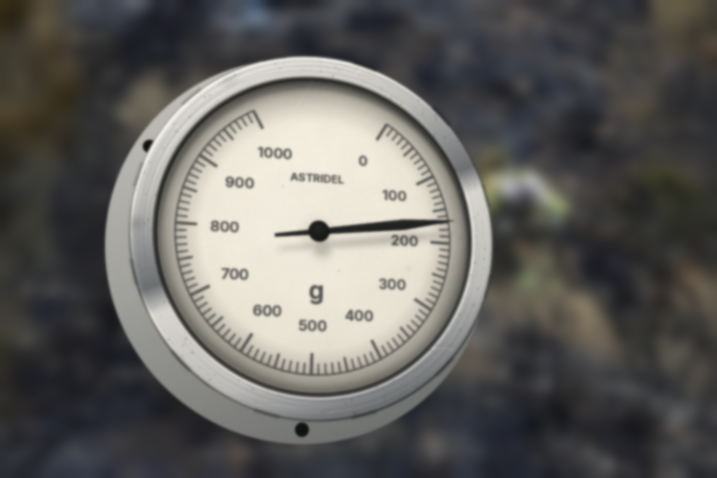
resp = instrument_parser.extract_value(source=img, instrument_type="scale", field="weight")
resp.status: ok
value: 170 g
